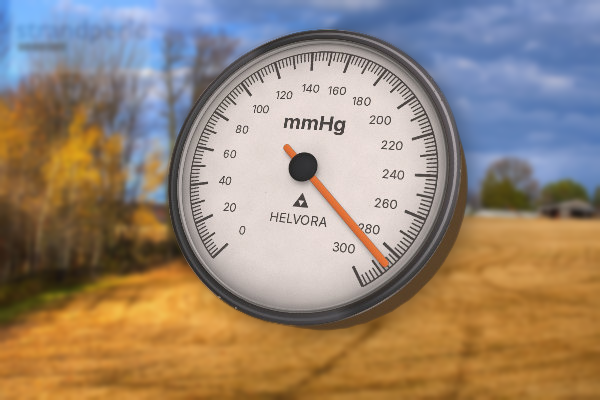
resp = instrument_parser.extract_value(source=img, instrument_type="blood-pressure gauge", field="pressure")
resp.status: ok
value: 286 mmHg
